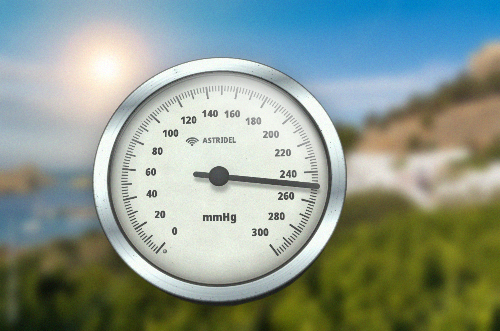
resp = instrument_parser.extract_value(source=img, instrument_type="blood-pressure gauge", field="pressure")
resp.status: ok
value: 250 mmHg
